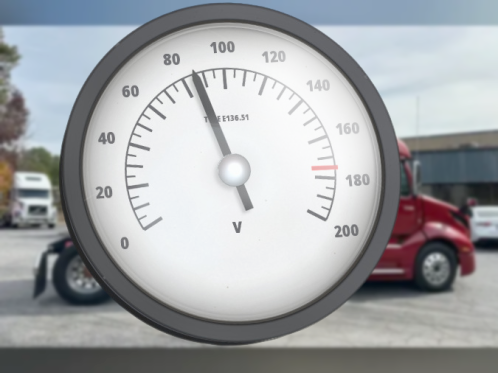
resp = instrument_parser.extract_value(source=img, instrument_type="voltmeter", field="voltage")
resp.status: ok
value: 85 V
